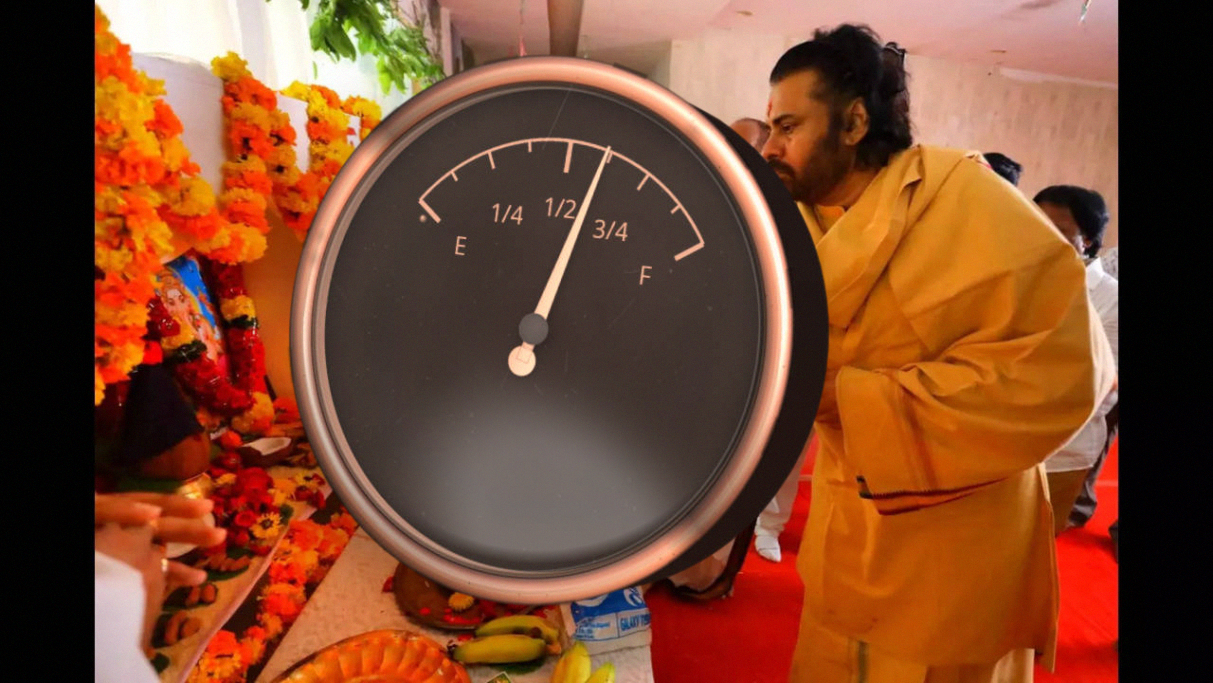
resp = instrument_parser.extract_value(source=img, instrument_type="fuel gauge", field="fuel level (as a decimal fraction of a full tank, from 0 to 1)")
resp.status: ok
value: 0.625
